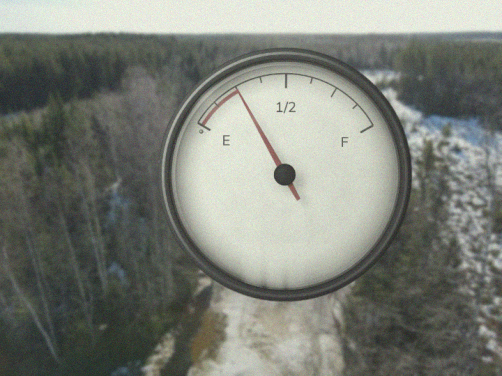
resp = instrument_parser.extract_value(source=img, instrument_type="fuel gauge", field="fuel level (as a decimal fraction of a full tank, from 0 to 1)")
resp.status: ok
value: 0.25
